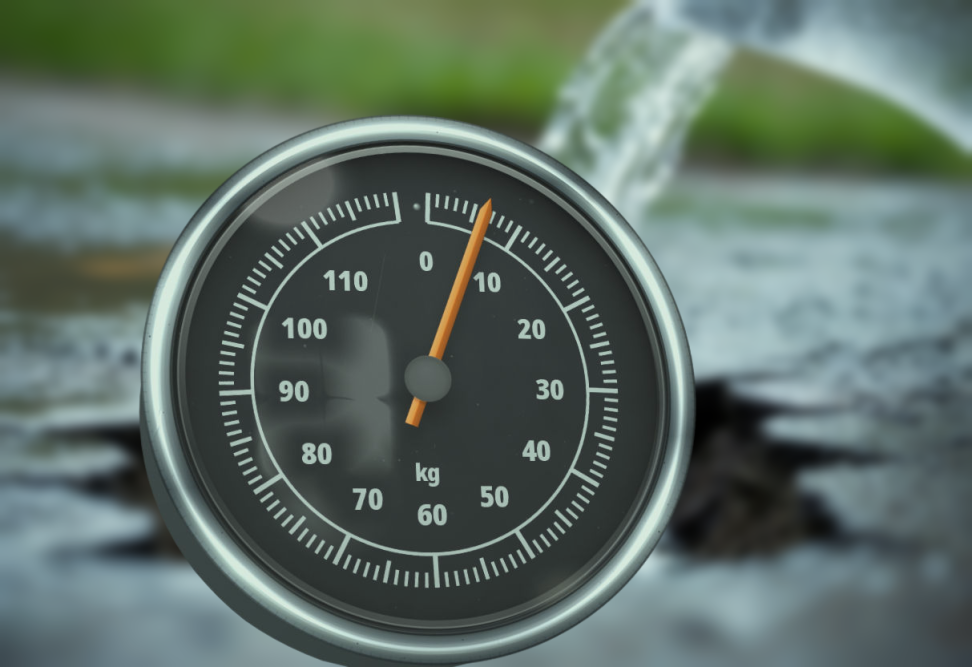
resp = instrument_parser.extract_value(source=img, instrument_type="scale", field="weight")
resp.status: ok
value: 6 kg
